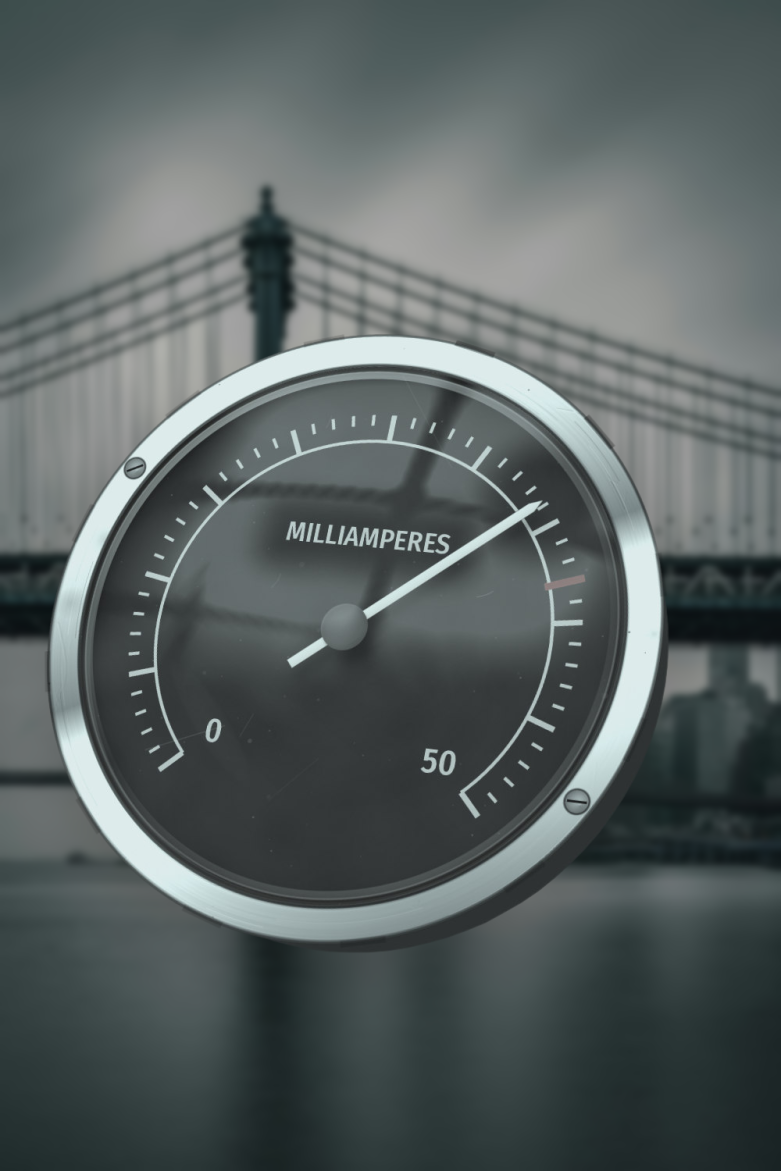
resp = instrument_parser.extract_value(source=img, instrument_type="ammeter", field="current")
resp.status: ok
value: 34 mA
